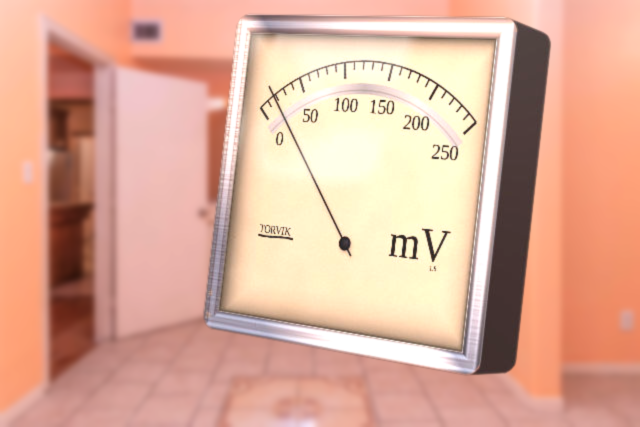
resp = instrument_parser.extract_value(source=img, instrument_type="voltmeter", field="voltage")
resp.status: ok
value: 20 mV
